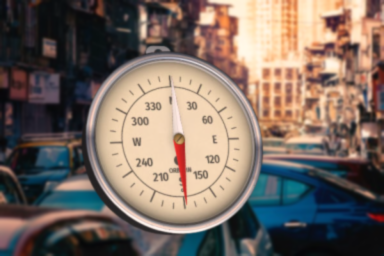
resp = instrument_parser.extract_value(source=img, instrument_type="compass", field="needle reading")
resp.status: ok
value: 180 °
